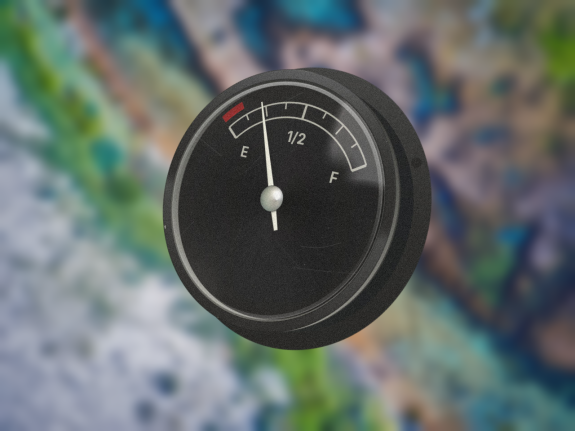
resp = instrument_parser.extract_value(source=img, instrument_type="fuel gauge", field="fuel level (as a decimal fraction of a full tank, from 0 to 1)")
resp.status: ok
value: 0.25
